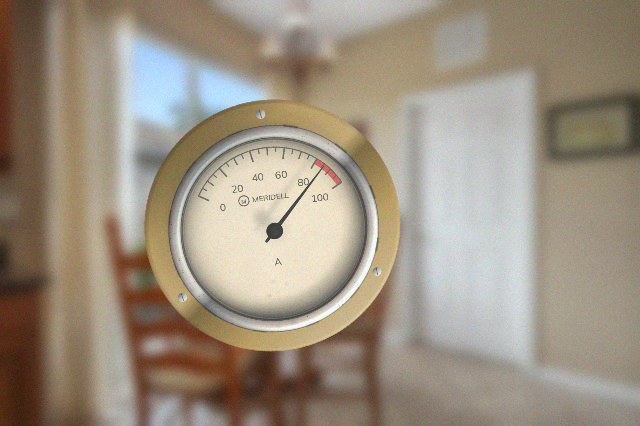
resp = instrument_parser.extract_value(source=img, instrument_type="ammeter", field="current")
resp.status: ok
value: 85 A
